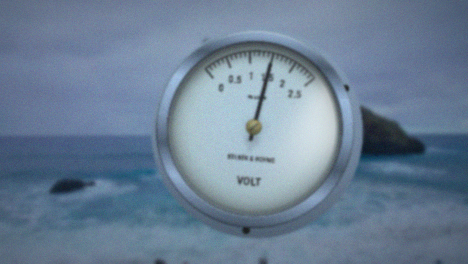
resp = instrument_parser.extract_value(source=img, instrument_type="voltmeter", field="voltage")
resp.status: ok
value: 1.5 V
